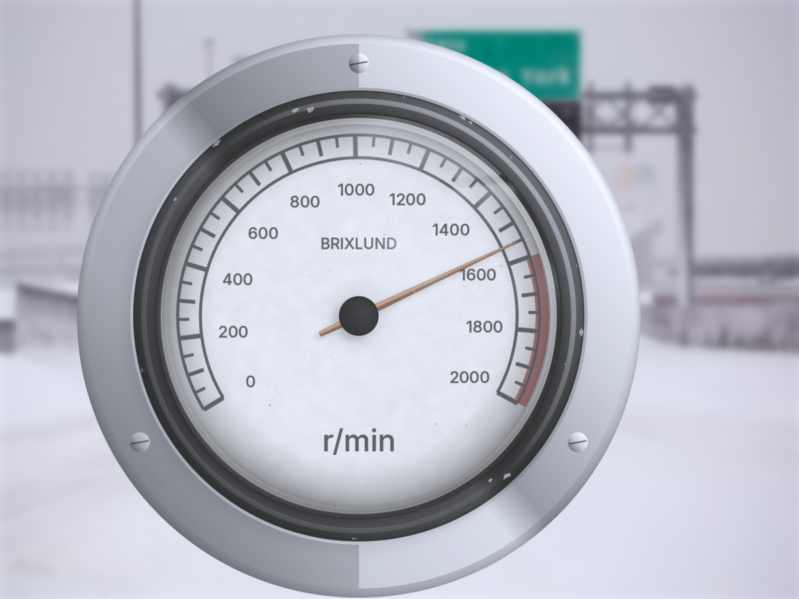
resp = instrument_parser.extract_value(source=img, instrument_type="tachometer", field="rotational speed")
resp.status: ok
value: 1550 rpm
